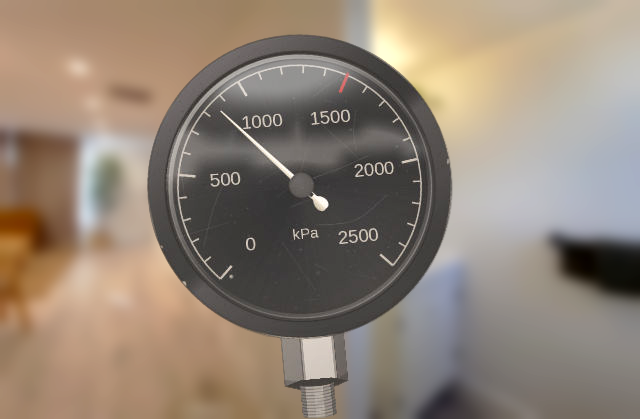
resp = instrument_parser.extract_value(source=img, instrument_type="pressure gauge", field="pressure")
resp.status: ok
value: 850 kPa
